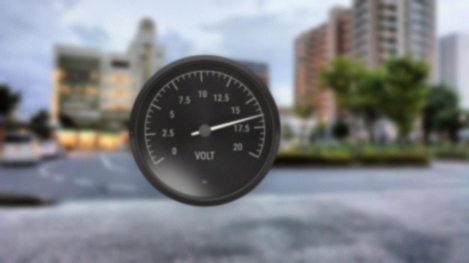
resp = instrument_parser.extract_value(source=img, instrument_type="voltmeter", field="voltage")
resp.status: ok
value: 16.5 V
